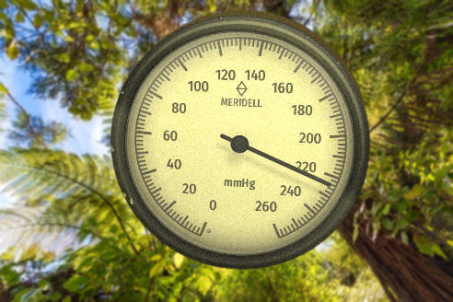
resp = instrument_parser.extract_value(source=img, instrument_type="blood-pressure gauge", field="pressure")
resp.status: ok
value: 224 mmHg
